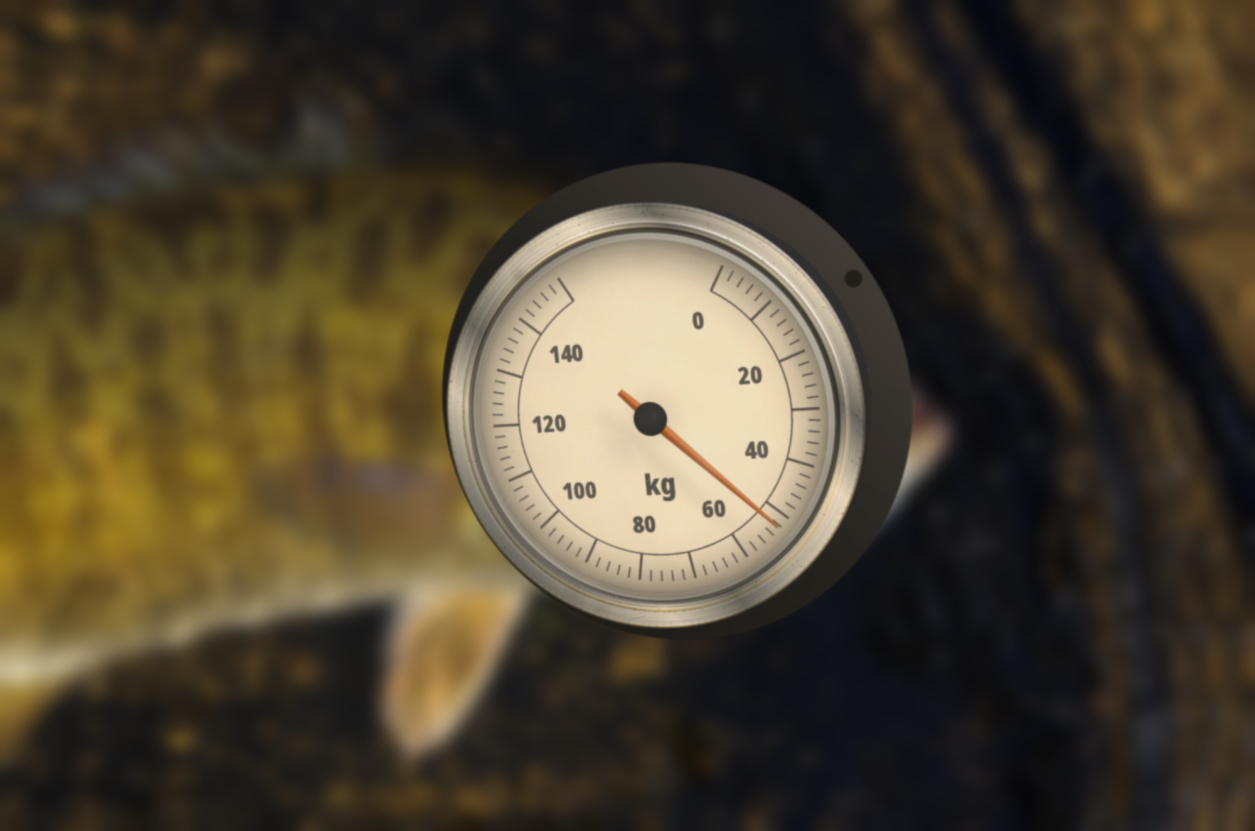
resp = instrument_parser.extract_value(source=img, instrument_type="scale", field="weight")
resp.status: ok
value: 52 kg
